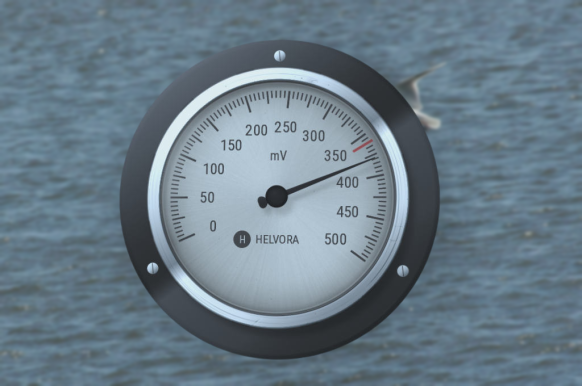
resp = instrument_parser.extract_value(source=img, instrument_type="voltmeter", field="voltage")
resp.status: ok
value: 380 mV
